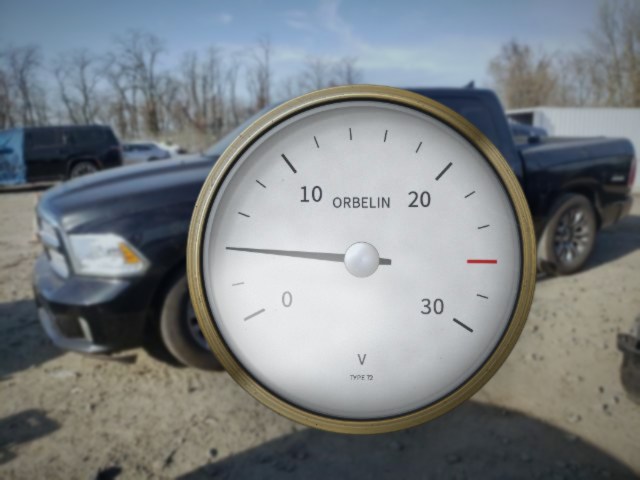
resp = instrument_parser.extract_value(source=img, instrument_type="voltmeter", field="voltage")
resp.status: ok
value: 4 V
